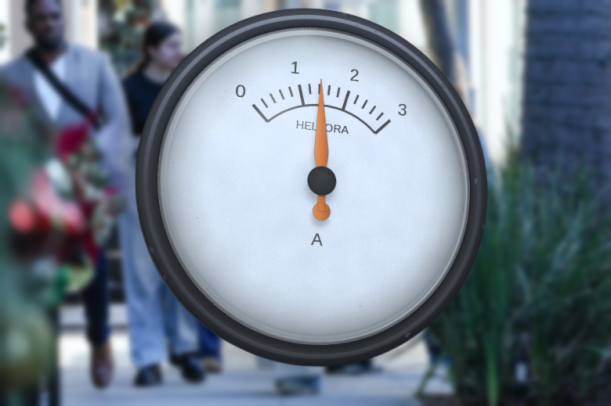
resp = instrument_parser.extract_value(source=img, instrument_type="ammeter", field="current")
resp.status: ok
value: 1.4 A
